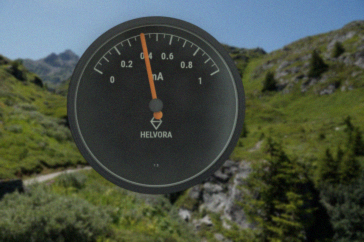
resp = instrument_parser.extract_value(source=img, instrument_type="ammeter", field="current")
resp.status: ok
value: 0.4 mA
